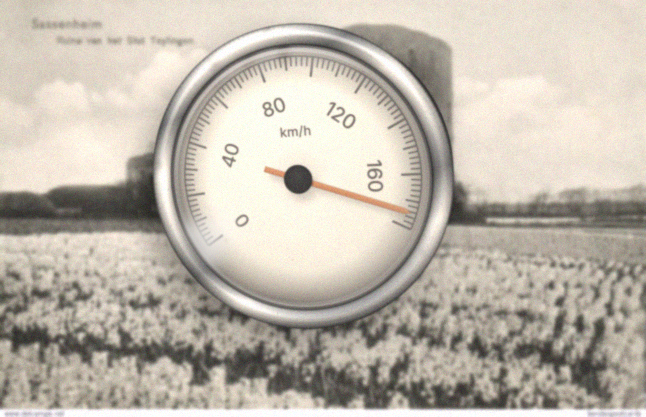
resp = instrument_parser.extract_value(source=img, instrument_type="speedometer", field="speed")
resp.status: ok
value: 174 km/h
